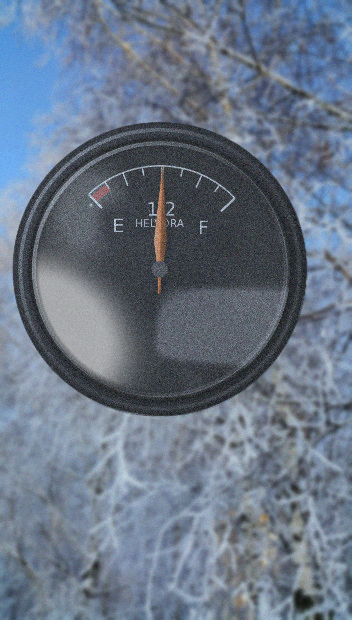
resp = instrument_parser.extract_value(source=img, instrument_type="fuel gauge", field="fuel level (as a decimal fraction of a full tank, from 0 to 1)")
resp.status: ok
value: 0.5
